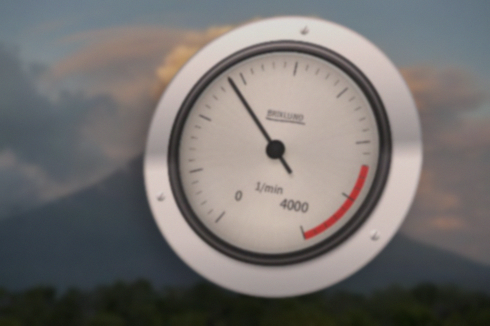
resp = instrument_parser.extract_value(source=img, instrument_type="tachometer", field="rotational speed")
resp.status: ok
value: 1400 rpm
